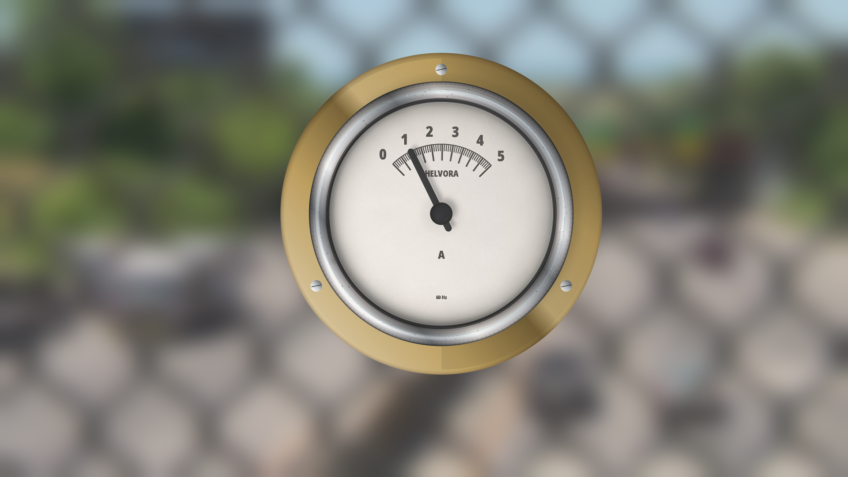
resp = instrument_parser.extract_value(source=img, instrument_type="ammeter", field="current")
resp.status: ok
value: 1 A
